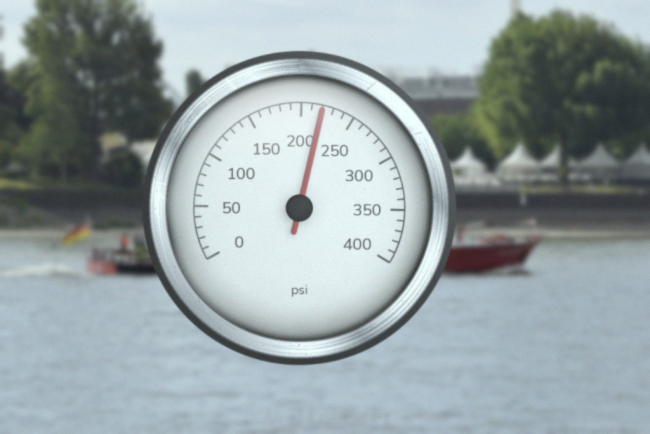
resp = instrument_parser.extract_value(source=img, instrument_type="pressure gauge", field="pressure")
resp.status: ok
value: 220 psi
